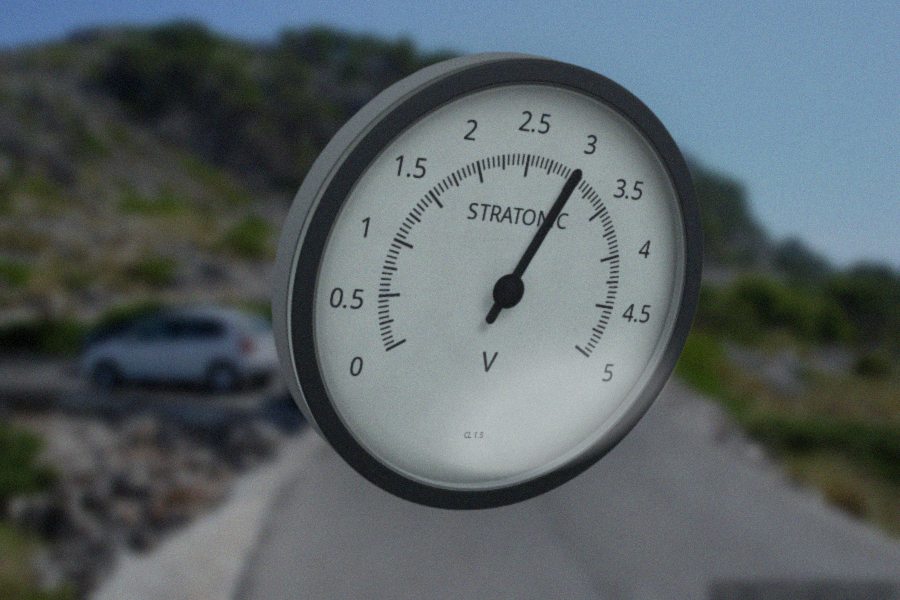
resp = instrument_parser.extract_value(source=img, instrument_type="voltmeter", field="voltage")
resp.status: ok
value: 3 V
